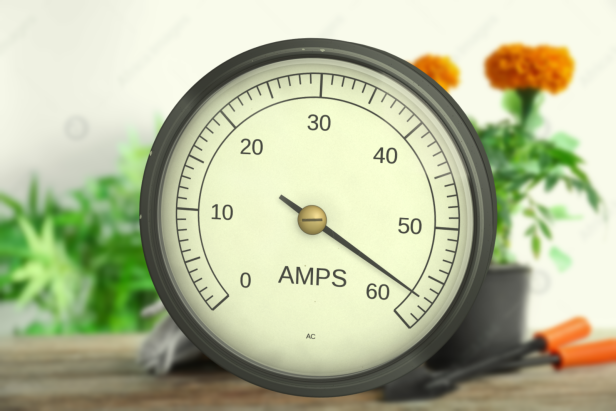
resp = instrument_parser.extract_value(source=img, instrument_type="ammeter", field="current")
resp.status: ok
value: 57 A
